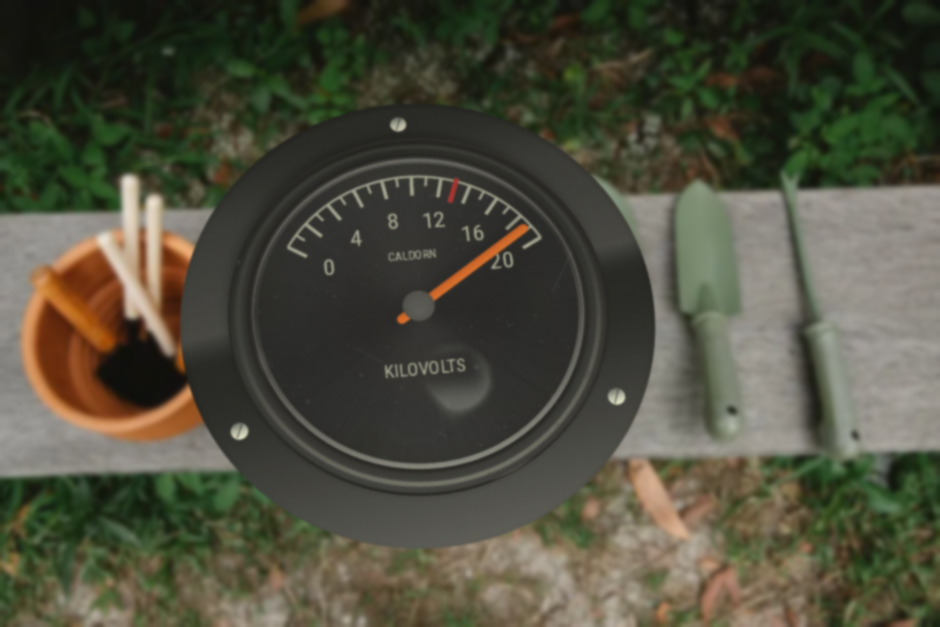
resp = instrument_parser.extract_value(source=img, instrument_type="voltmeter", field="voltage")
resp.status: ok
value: 19 kV
